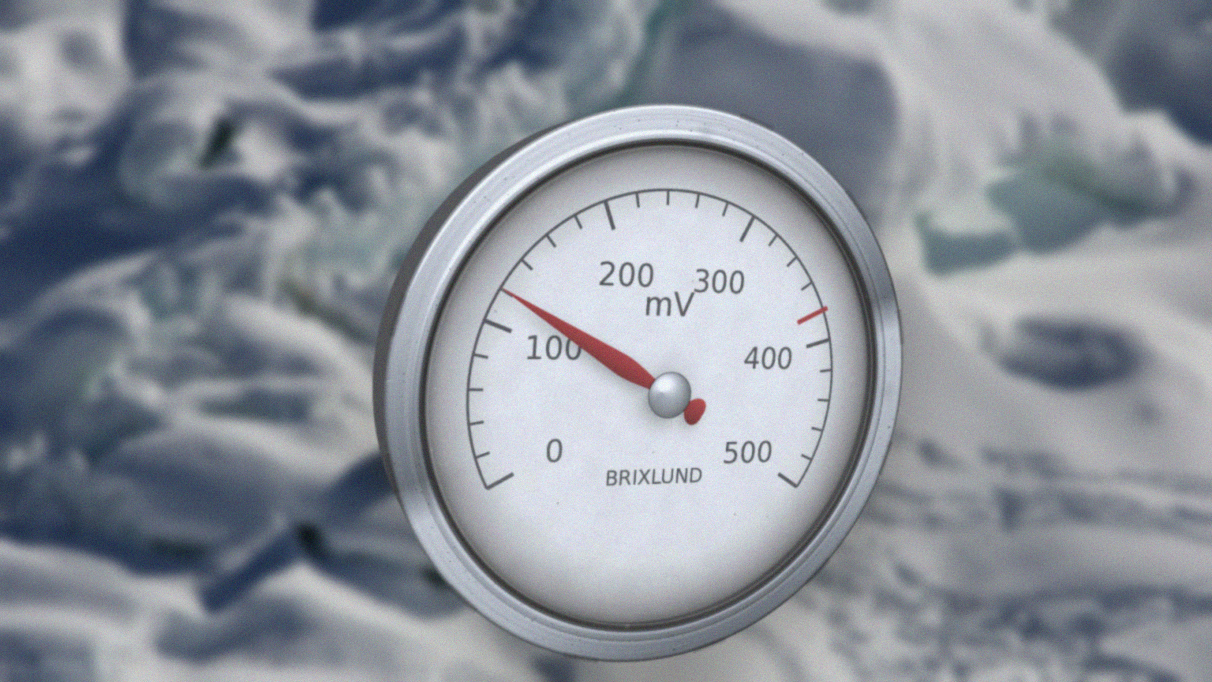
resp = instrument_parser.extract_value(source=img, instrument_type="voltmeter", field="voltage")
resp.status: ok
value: 120 mV
